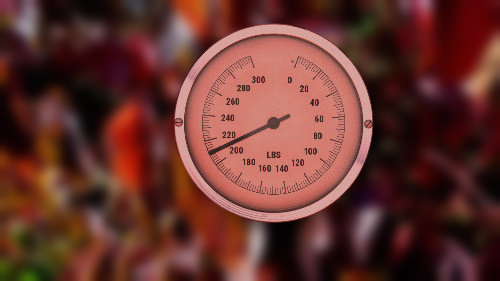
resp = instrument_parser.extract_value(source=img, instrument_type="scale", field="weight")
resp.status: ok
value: 210 lb
